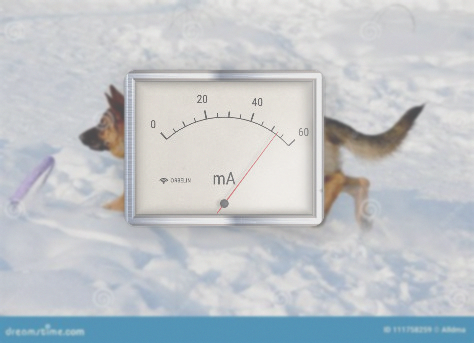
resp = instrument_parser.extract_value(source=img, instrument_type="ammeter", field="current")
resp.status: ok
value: 52.5 mA
